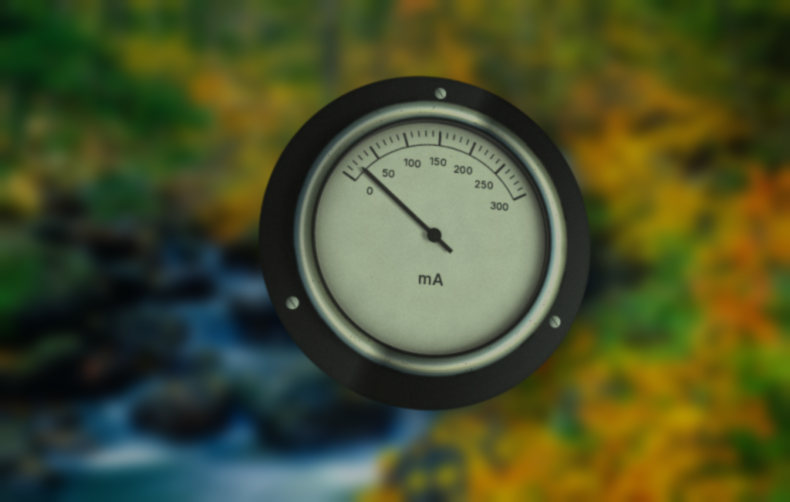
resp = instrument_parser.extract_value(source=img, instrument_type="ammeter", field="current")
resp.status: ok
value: 20 mA
